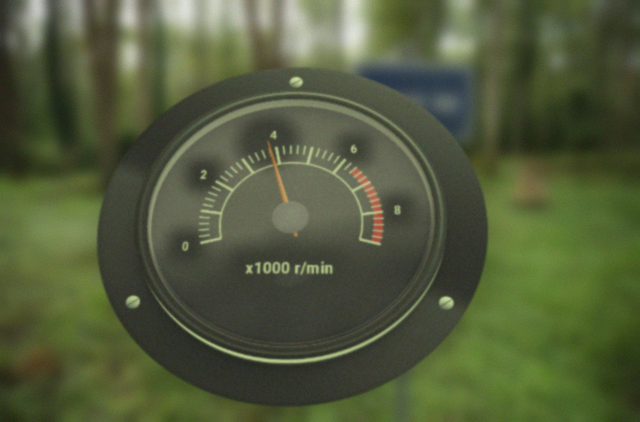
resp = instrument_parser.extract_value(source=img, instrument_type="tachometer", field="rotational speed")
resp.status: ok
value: 3800 rpm
